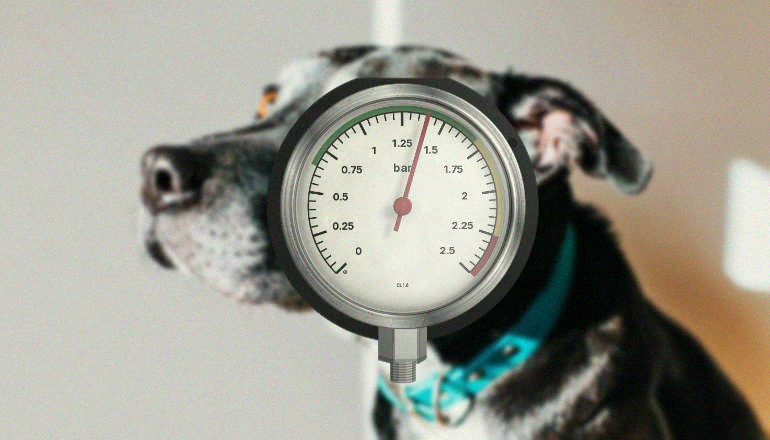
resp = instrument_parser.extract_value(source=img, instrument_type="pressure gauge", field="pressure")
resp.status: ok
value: 1.4 bar
